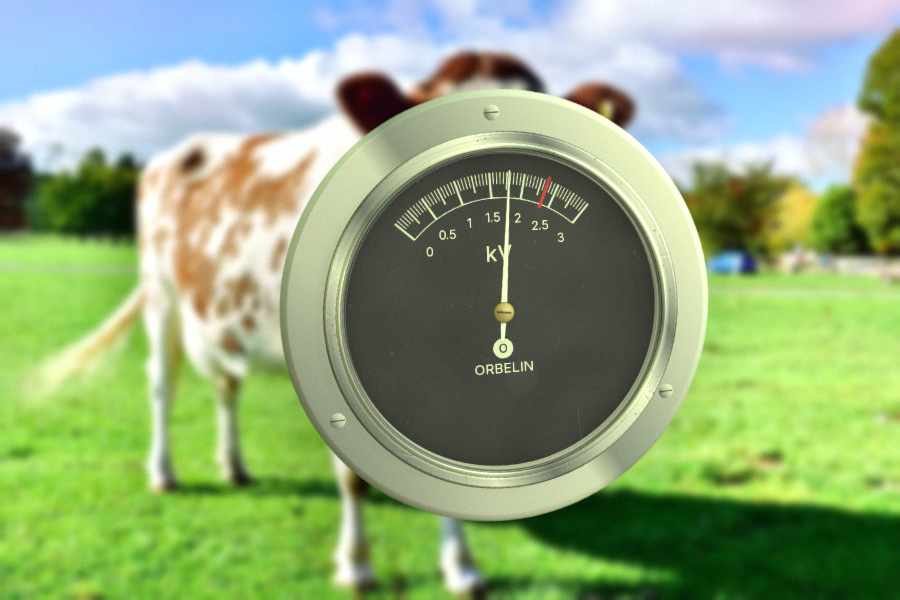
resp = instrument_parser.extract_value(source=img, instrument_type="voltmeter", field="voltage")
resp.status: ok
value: 1.75 kV
